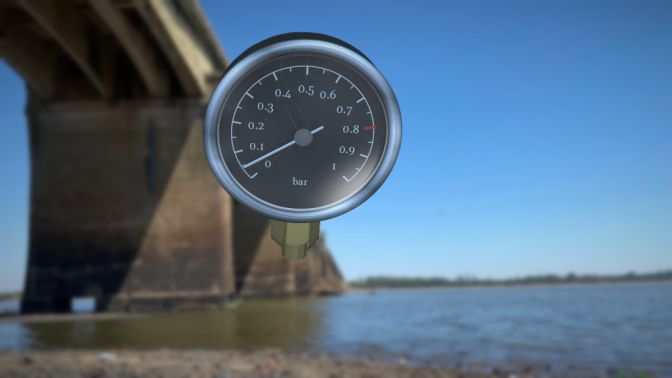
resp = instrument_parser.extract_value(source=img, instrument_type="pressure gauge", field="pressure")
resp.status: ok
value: 0.05 bar
